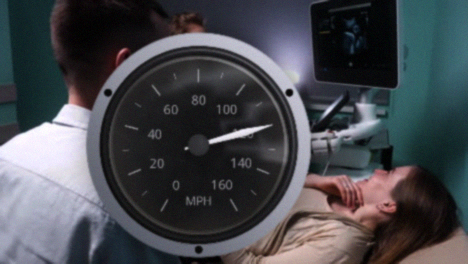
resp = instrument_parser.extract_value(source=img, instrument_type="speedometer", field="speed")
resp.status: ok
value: 120 mph
